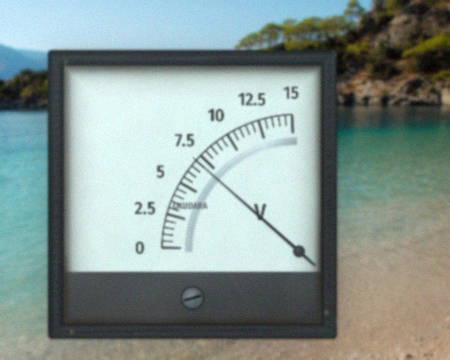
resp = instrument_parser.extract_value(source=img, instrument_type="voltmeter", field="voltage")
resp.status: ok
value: 7 V
